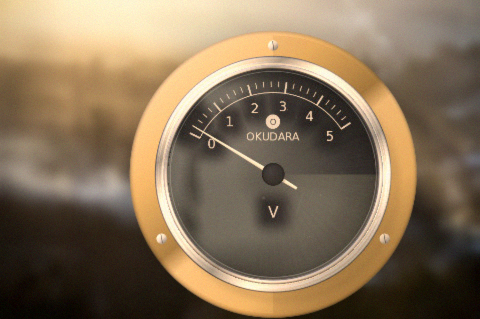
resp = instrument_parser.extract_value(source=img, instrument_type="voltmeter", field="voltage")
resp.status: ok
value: 0.2 V
